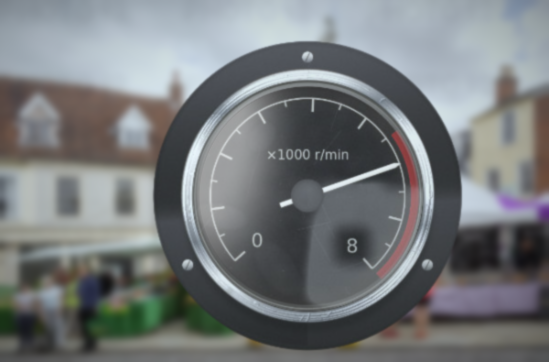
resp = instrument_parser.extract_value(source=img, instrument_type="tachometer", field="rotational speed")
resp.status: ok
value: 6000 rpm
